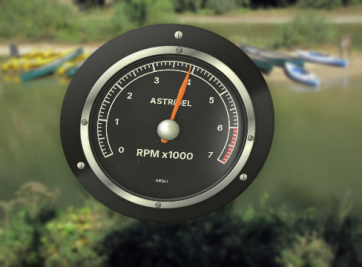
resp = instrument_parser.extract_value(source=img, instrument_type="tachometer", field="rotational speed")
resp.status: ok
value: 3900 rpm
